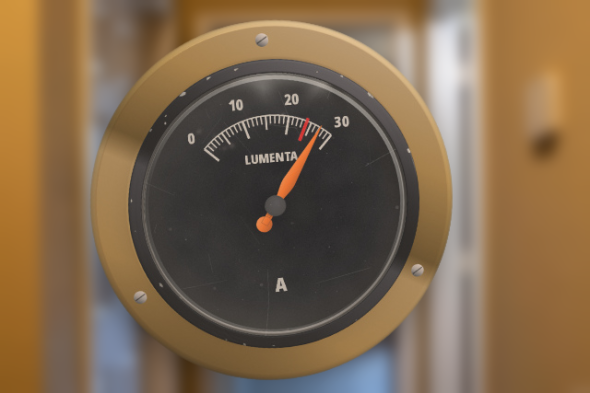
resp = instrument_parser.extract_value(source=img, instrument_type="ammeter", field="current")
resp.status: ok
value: 27 A
